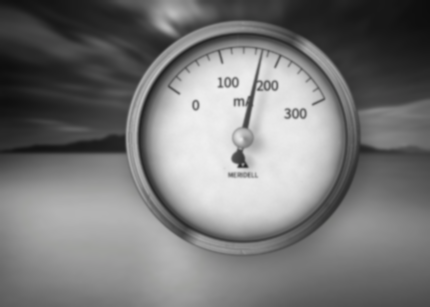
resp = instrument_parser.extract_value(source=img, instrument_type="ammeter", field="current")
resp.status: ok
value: 170 mA
